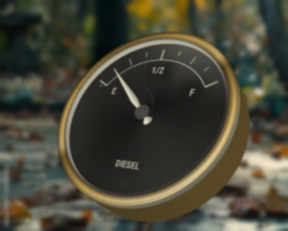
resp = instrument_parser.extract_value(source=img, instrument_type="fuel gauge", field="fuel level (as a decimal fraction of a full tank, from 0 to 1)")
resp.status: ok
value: 0.125
